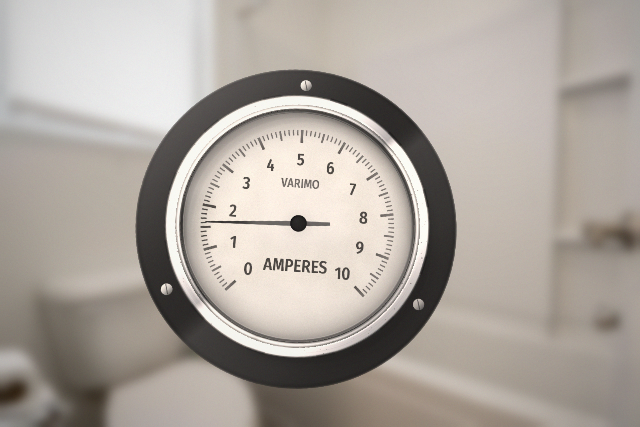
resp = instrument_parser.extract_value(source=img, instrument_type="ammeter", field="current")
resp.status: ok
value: 1.6 A
